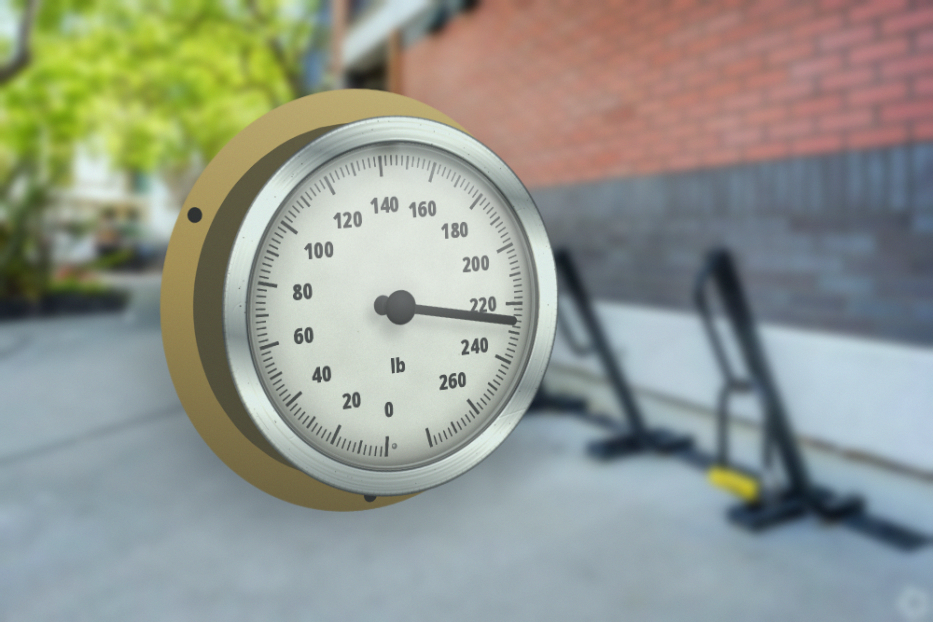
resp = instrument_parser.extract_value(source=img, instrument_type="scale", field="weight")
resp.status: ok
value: 226 lb
